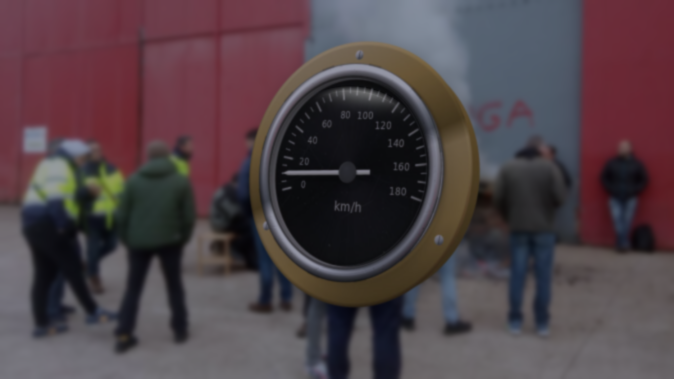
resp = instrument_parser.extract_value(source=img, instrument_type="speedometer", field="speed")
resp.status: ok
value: 10 km/h
